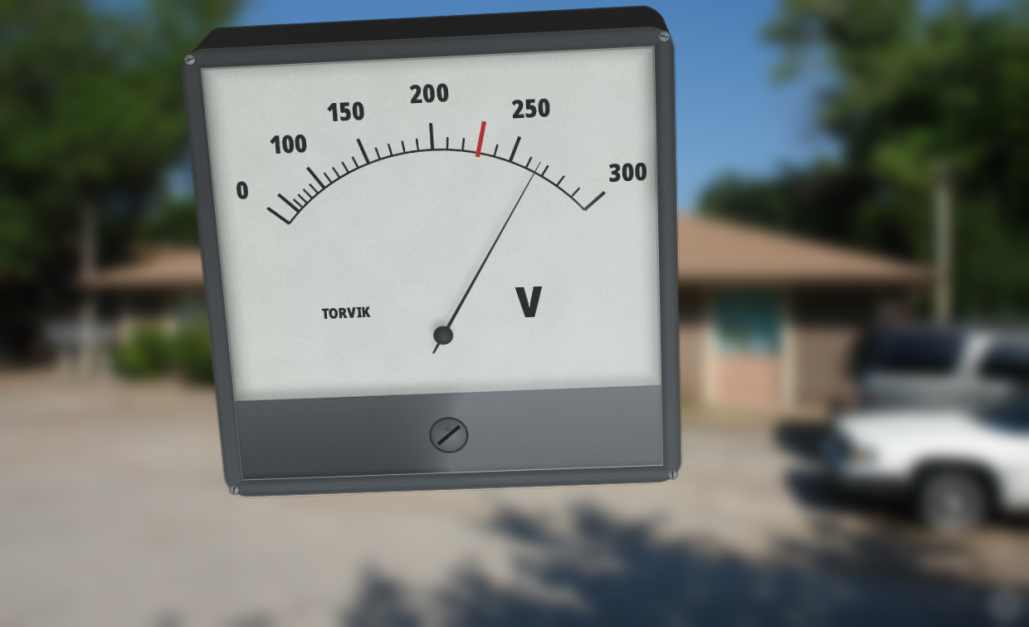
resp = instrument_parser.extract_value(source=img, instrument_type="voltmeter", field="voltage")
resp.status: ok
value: 265 V
